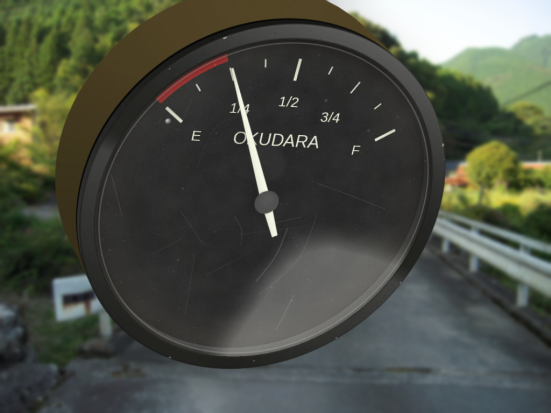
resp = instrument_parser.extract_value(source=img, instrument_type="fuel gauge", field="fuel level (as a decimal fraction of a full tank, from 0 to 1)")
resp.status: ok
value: 0.25
